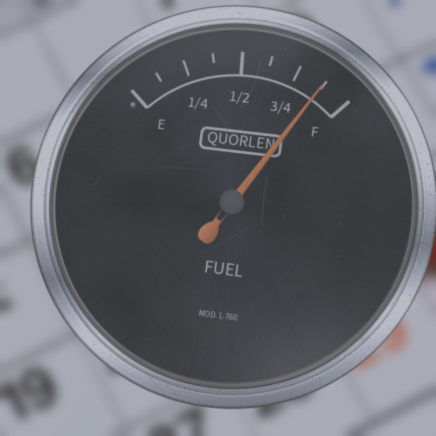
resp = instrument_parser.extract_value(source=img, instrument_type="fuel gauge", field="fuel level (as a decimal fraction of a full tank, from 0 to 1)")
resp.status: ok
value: 0.875
